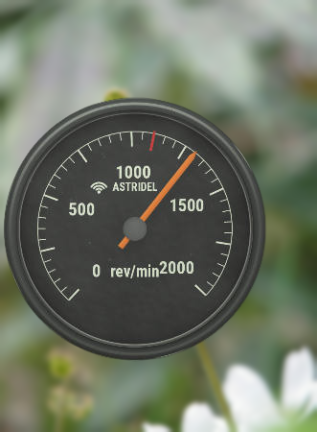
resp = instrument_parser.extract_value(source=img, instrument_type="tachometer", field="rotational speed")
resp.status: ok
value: 1300 rpm
